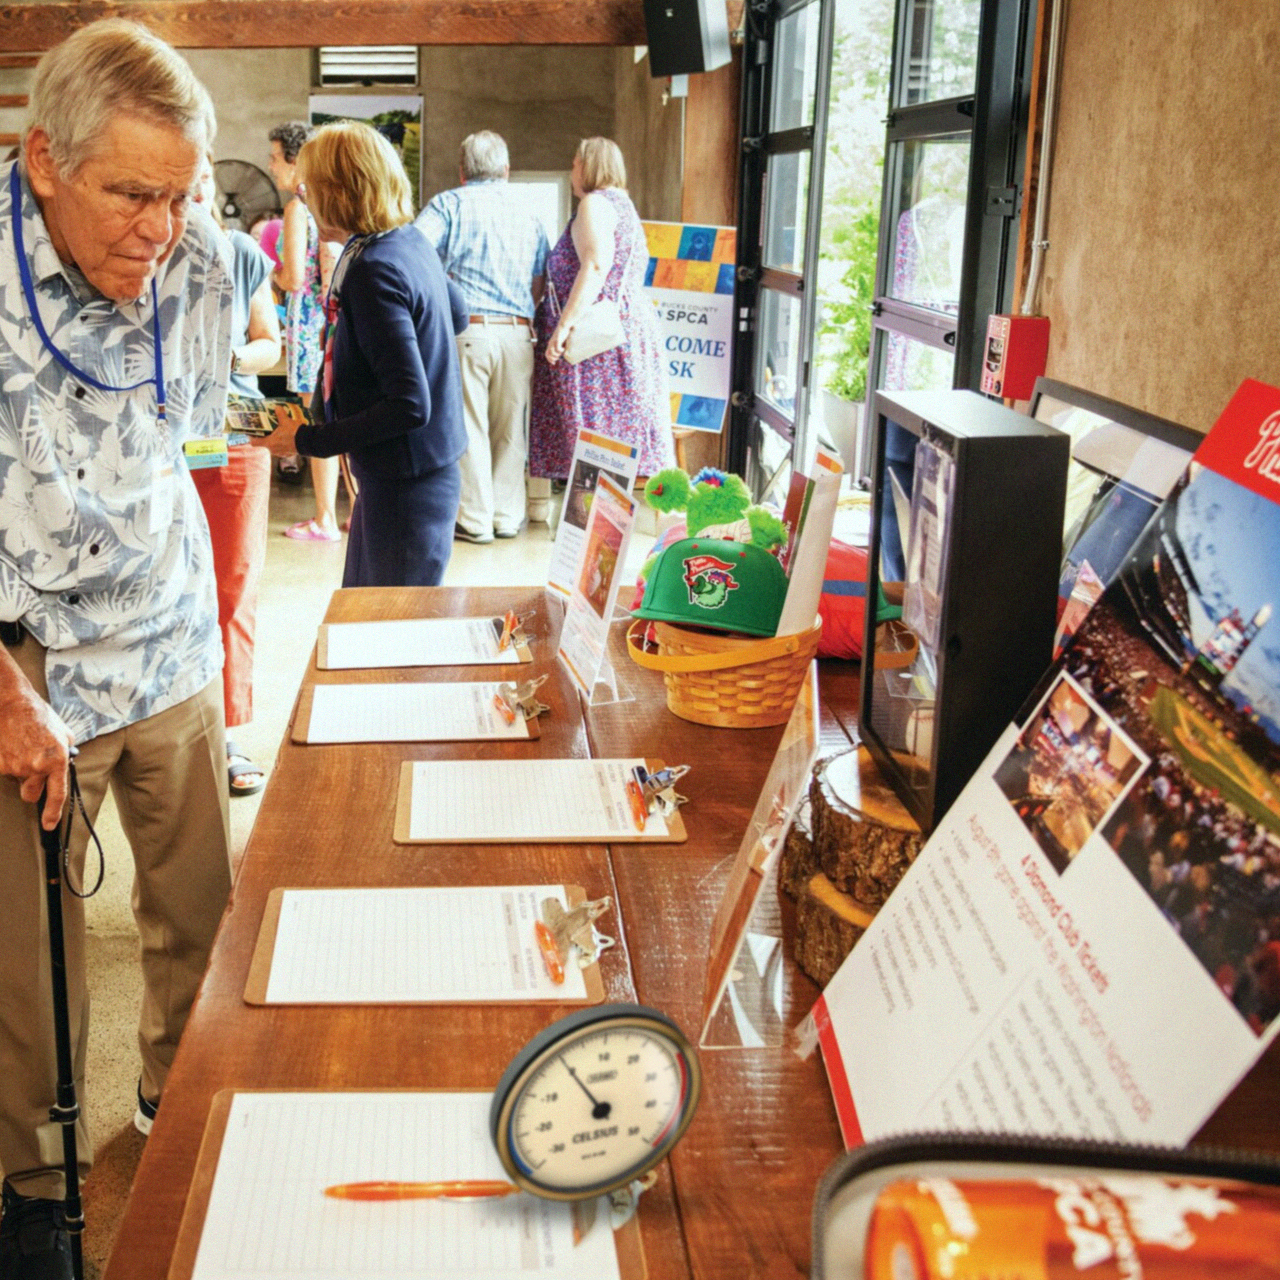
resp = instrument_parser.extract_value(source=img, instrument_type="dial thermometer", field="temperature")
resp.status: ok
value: 0 °C
